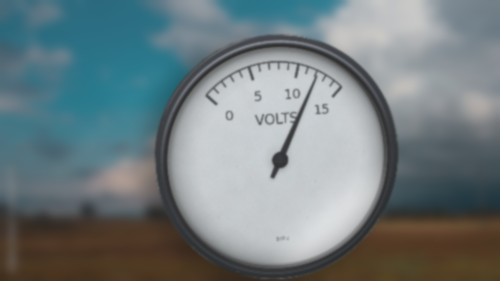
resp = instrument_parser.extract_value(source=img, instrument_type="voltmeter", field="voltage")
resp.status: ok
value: 12 V
